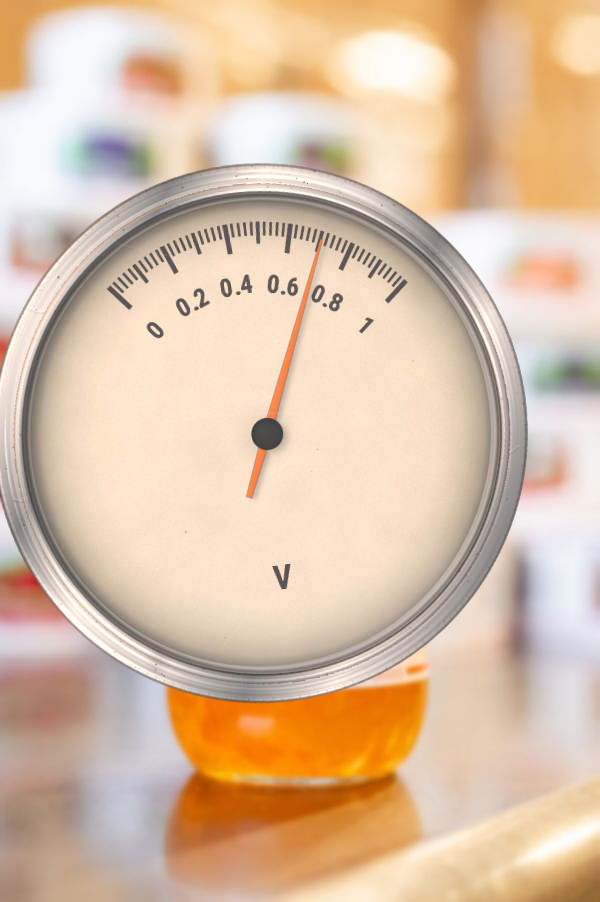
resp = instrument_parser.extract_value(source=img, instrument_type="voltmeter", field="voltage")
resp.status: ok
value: 0.7 V
